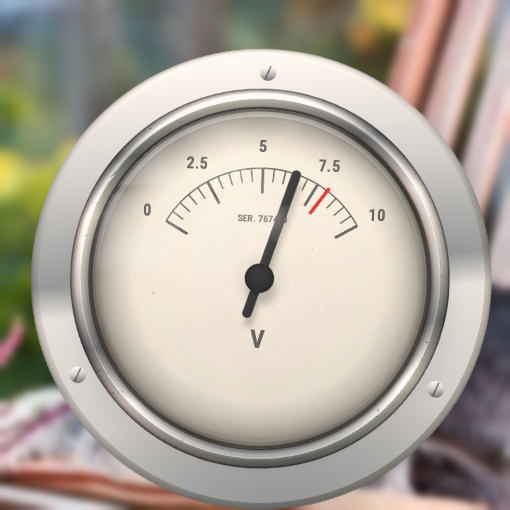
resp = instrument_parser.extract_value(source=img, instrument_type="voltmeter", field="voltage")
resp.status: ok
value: 6.5 V
